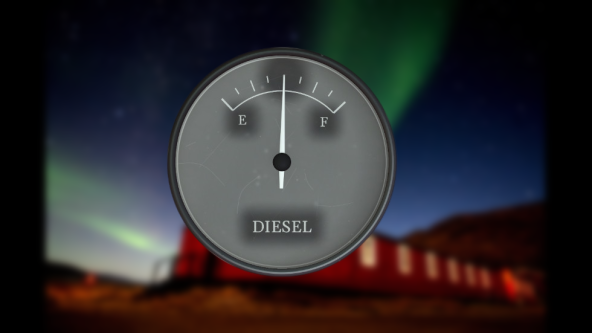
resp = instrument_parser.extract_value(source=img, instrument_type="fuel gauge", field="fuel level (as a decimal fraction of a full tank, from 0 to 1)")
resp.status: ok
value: 0.5
